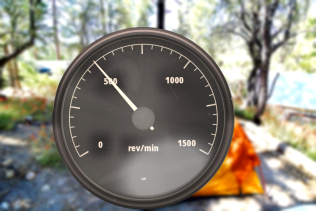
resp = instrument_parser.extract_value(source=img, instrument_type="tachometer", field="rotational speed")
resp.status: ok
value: 500 rpm
